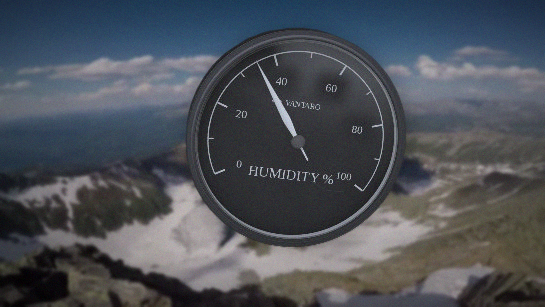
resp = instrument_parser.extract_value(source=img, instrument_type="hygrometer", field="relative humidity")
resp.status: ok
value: 35 %
